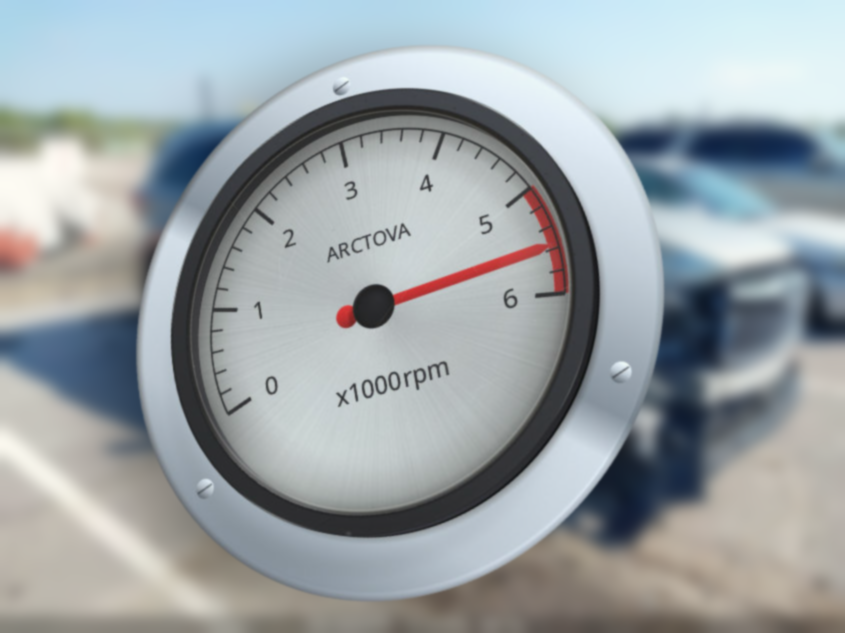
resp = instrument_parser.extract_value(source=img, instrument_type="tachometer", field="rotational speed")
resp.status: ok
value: 5600 rpm
